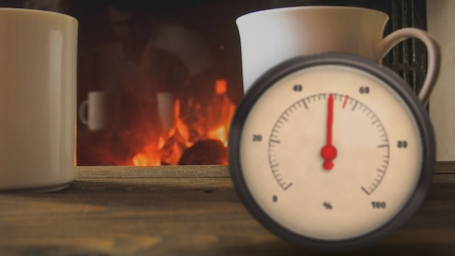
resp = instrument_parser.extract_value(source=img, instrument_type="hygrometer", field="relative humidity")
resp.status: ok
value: 50 %
